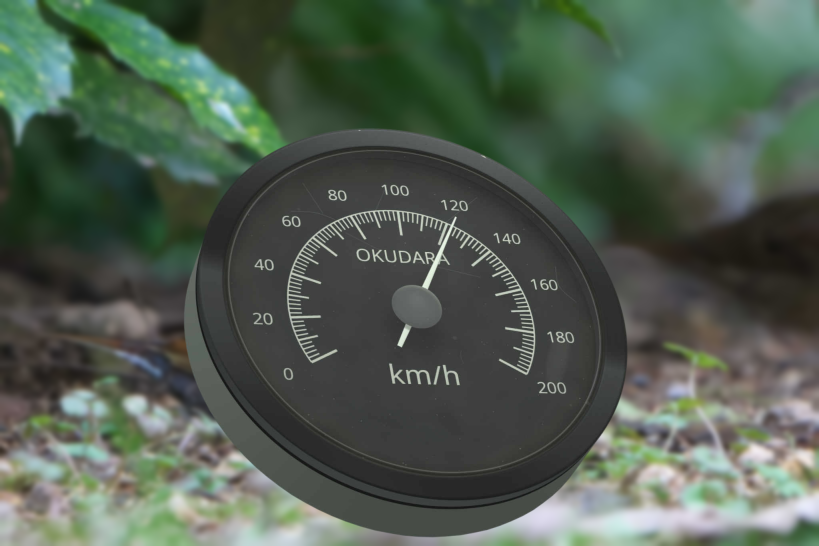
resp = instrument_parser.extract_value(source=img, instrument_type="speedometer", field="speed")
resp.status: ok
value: 122 km/h
